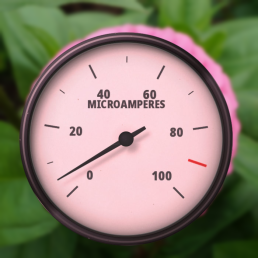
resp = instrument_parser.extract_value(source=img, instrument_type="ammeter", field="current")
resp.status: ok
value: 5 µA
